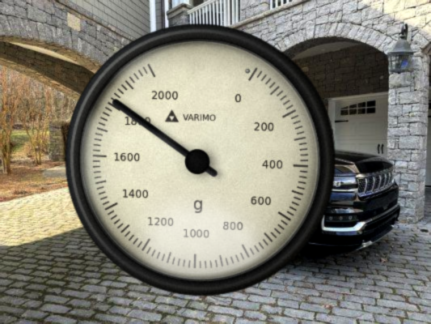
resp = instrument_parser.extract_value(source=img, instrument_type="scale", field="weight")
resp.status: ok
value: 1820 g
